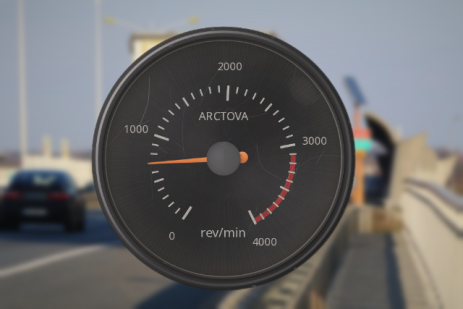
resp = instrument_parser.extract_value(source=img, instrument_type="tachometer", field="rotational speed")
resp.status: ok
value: 700 rpm
